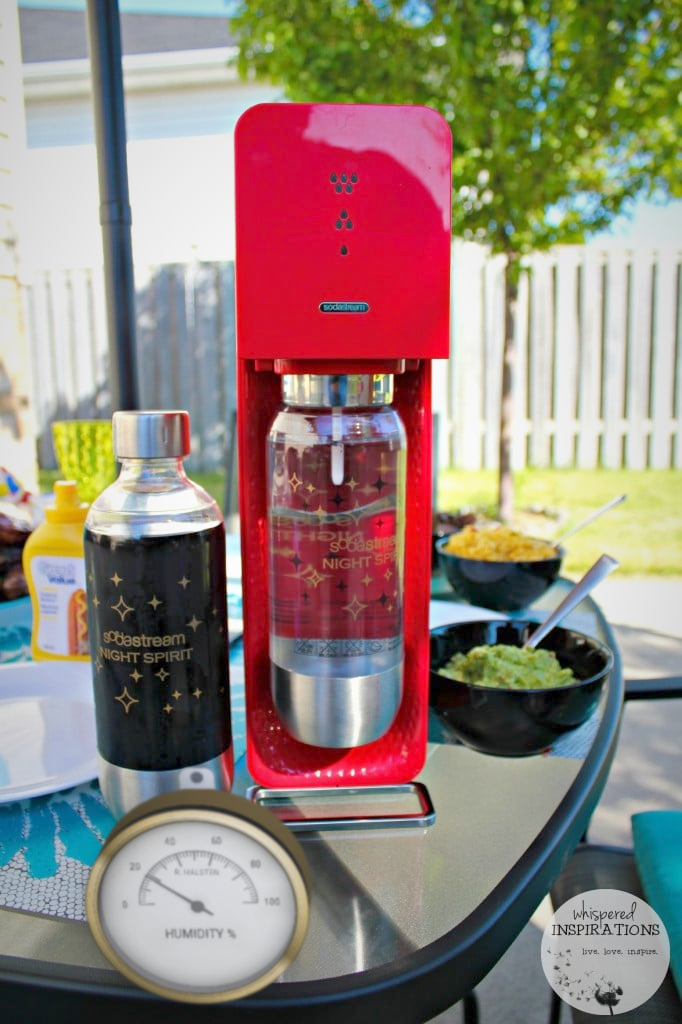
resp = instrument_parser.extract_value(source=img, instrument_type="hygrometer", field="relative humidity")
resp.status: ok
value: 20 %
